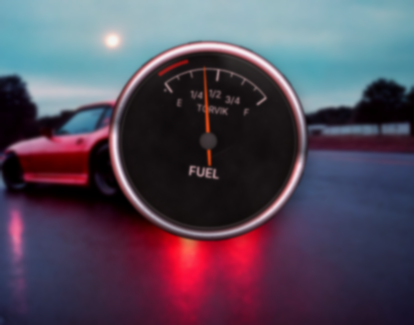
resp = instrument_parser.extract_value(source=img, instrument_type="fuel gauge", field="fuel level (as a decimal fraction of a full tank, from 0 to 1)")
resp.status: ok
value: 0.375
